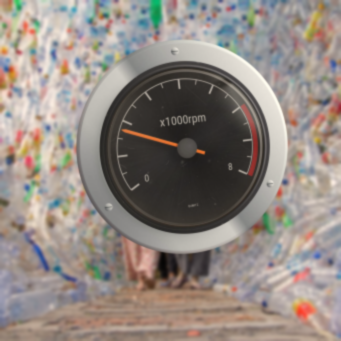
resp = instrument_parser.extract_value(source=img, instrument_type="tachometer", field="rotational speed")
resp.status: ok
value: 1750 rpm
